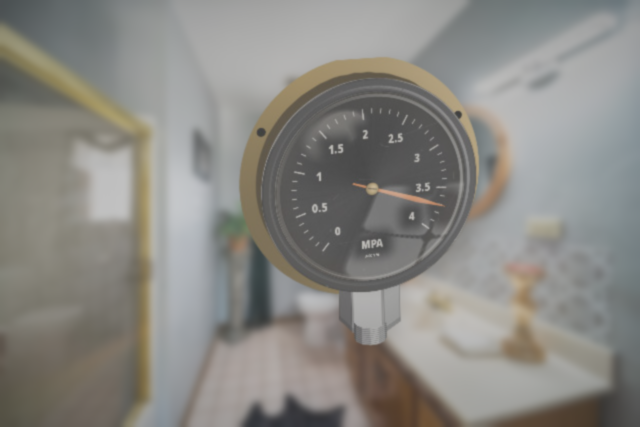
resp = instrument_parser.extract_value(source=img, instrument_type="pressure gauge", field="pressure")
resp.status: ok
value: 3.7 MPa
